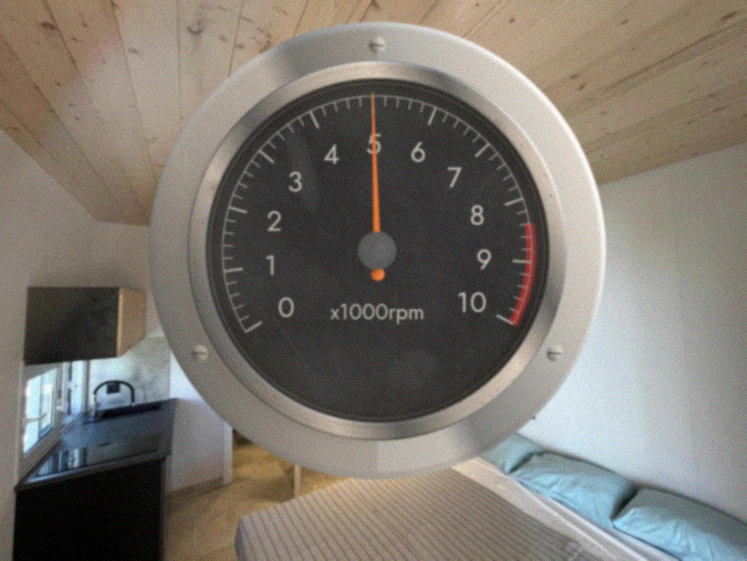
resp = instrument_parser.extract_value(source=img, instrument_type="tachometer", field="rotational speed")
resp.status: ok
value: 5000 rpm
